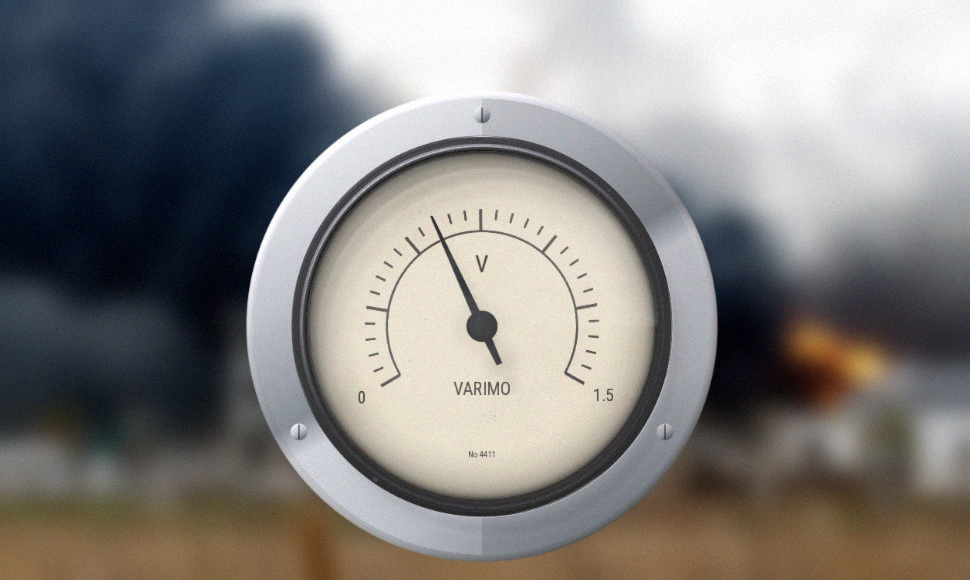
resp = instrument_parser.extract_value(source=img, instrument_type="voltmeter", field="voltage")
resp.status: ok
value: 0.6 V
